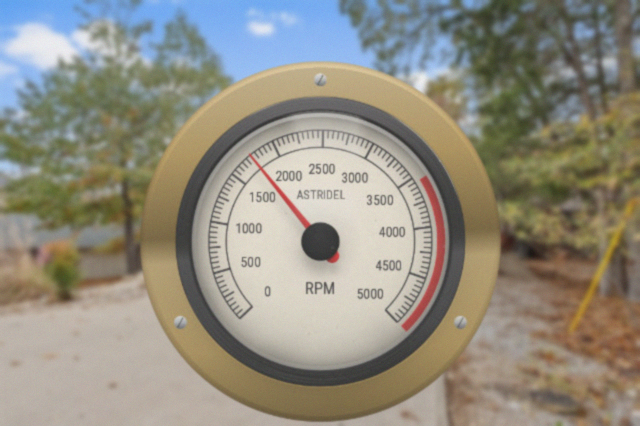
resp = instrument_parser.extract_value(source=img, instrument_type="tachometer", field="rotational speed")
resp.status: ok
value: 1750 rpm
